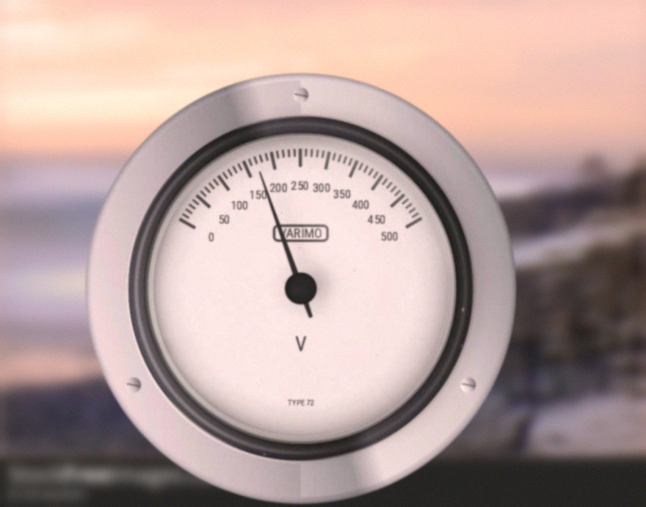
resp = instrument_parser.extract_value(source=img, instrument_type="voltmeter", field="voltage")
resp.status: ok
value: 170 V
